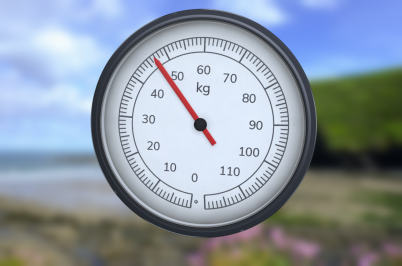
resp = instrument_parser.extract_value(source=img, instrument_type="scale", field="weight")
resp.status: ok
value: 47 kg
